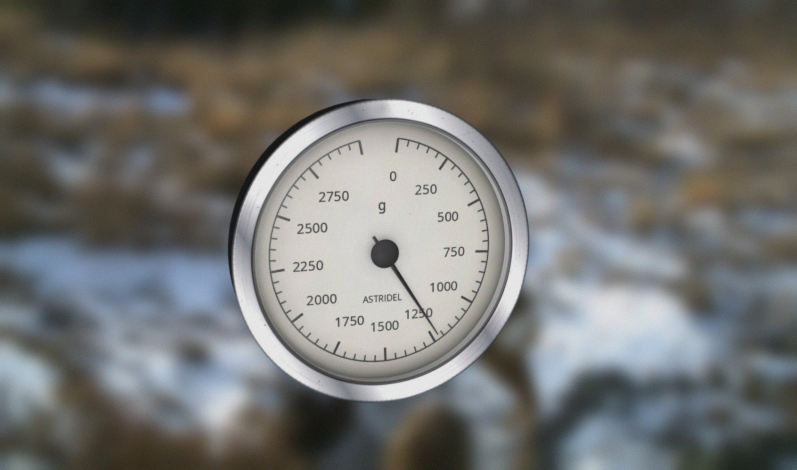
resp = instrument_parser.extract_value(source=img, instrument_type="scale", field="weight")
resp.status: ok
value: 1225 g
